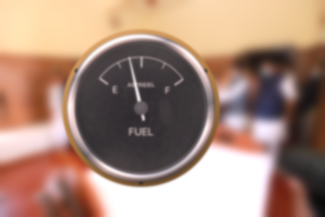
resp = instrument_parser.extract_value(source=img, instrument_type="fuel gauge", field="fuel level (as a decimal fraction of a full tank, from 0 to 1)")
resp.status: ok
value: 0.375
